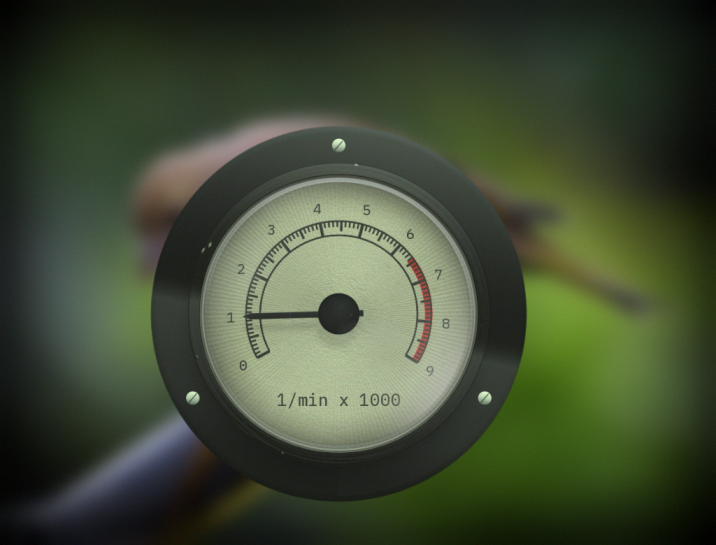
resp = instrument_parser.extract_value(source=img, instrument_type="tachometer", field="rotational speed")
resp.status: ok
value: 1000 rpm
